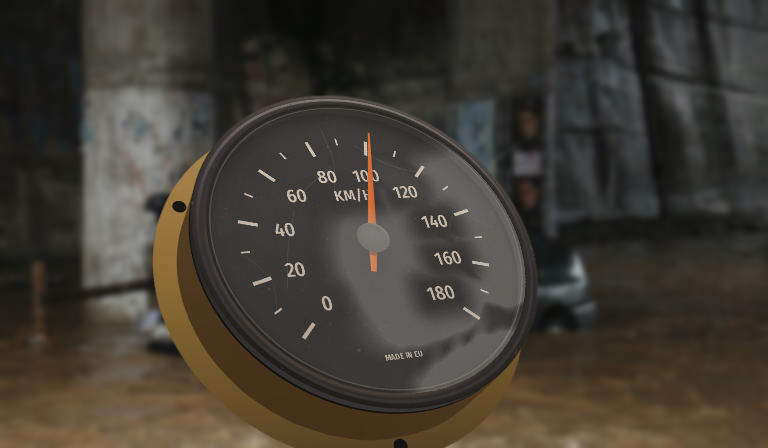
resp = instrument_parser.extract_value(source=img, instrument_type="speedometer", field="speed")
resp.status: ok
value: 100 km/h
